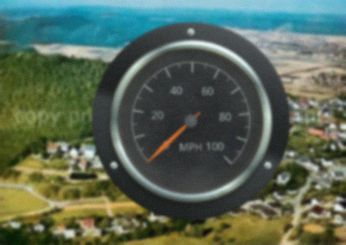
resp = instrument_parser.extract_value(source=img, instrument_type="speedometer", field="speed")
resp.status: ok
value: 0 mph
